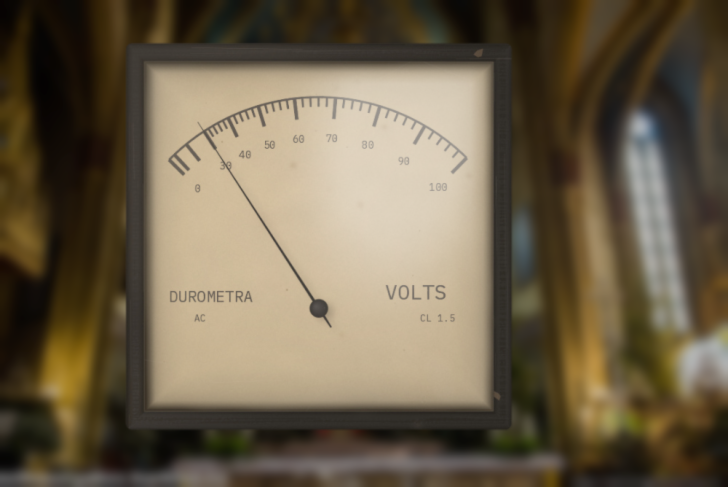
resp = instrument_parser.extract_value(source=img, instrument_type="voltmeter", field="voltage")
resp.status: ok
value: 30 V
